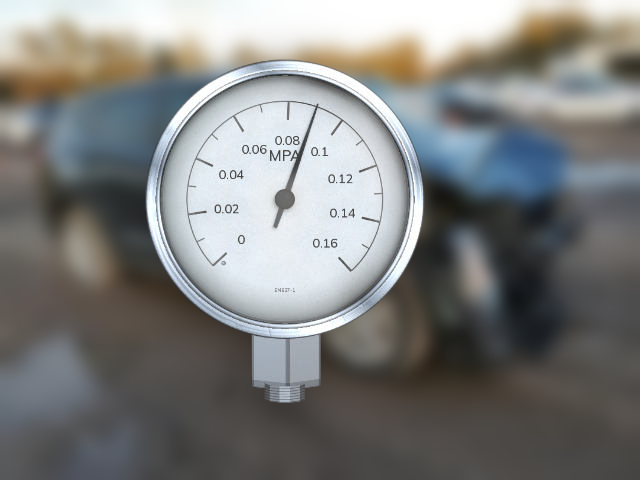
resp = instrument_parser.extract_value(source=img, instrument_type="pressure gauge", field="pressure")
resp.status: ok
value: 0.09 MPa
